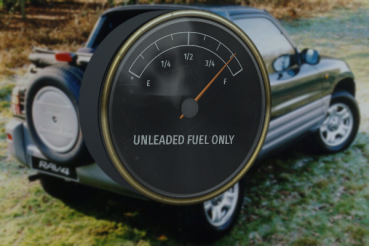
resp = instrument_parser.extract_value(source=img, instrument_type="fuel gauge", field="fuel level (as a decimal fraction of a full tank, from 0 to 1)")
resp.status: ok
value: 0.875
